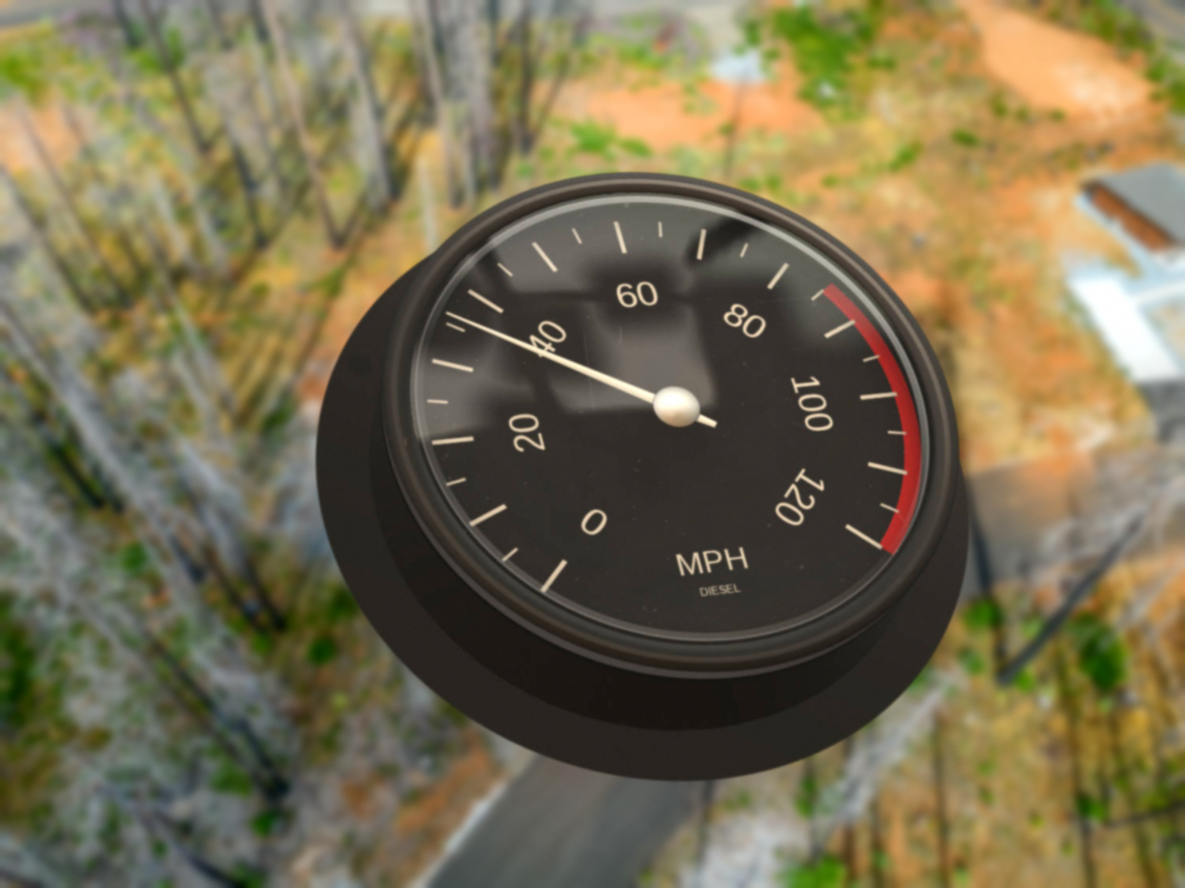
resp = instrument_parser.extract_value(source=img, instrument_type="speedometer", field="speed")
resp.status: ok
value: 35 mph
